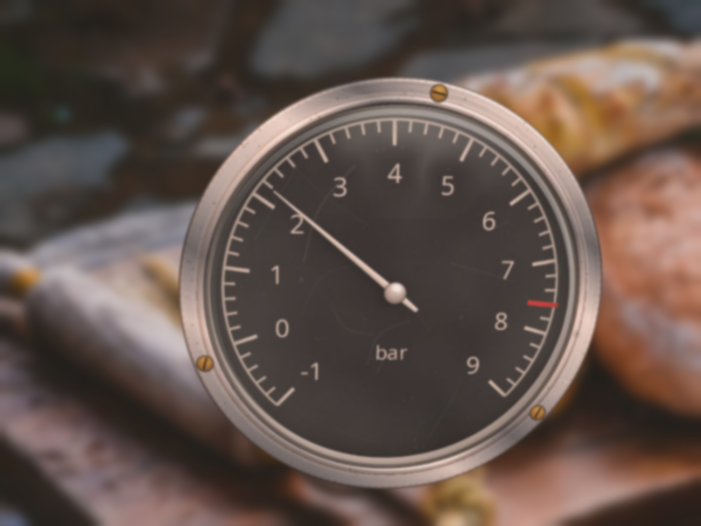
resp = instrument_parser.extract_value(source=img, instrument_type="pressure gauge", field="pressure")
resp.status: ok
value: 2.2 bar
